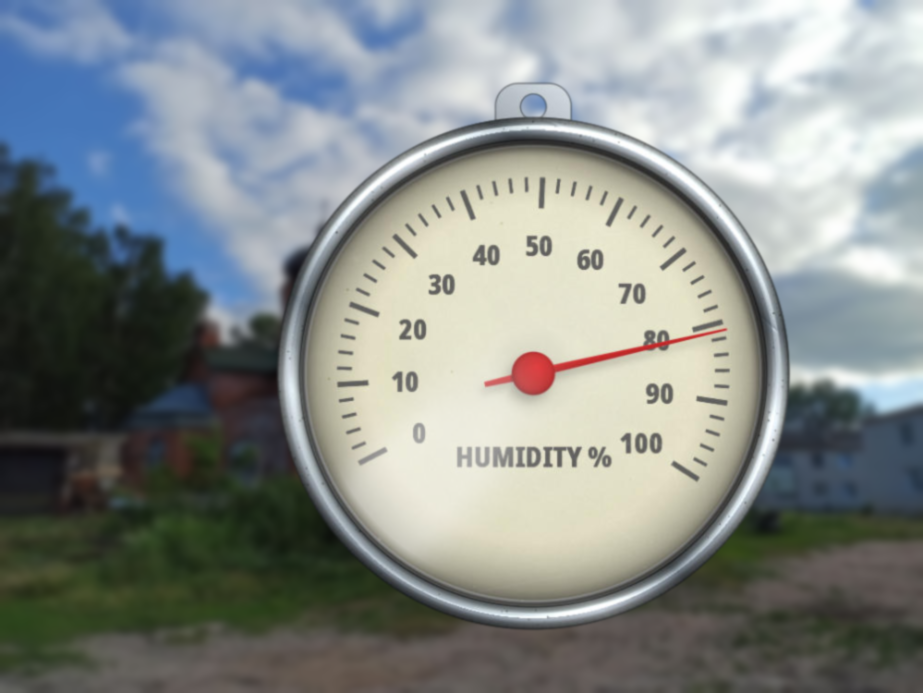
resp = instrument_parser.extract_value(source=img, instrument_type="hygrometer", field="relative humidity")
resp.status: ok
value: 81 %
